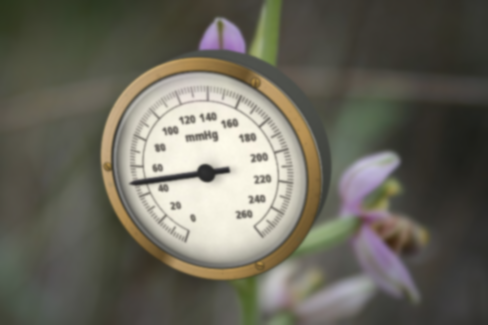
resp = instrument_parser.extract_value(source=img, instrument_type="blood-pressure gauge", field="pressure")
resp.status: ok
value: 50 mmHg
